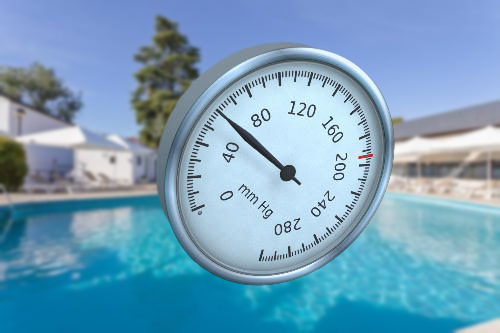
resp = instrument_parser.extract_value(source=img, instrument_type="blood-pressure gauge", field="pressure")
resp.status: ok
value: 60 mmHg
